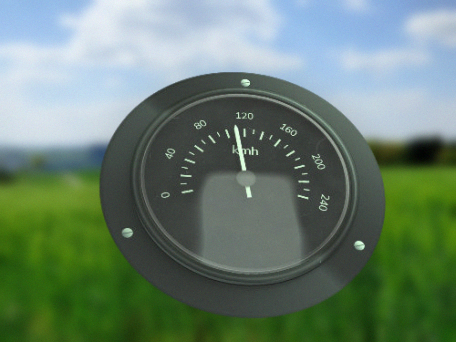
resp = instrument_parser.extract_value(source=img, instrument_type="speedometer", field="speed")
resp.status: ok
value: 110 km/h
